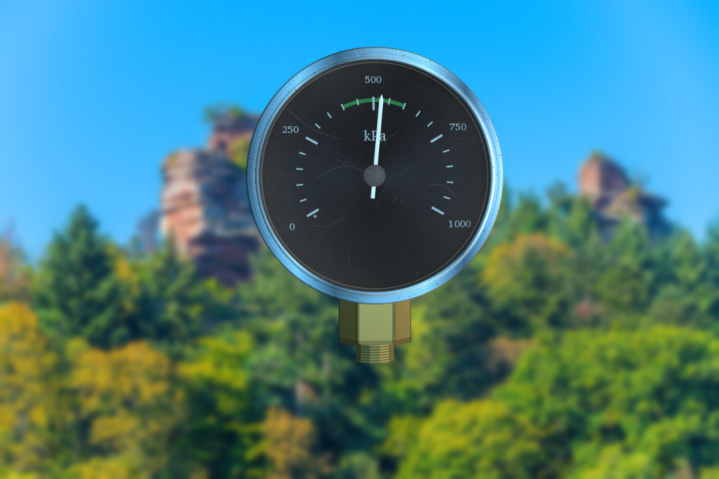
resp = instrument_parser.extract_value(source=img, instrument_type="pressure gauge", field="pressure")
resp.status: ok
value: 525 kPa
